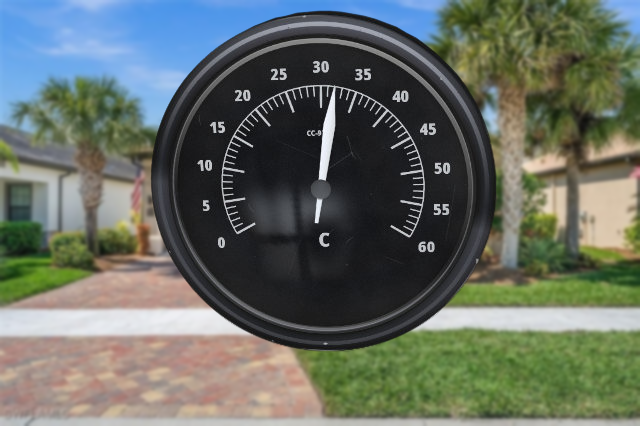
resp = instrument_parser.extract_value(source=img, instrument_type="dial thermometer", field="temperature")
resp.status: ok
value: 32 °C
